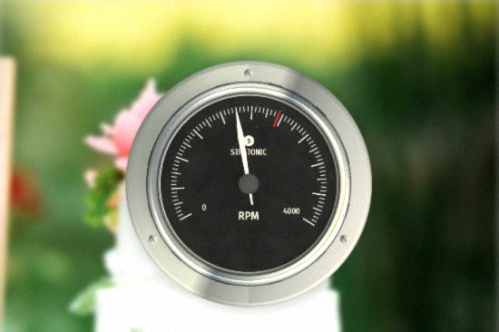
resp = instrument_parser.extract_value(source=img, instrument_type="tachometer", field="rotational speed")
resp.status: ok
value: 1800 rpm
